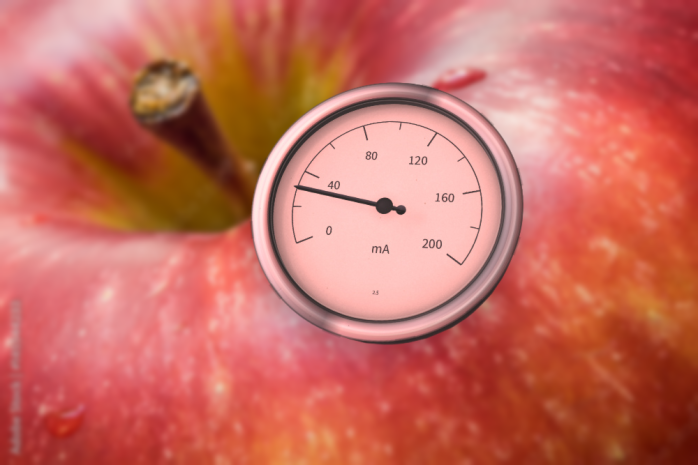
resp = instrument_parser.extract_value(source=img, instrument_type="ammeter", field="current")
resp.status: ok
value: 30 mA
